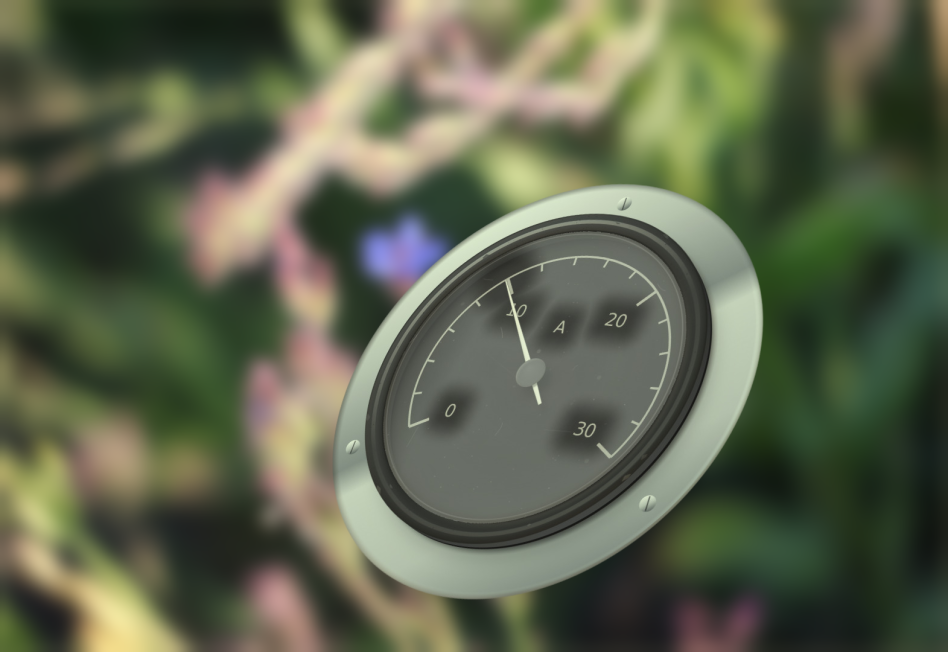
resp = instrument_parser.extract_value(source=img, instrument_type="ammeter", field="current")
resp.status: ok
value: 10 A
